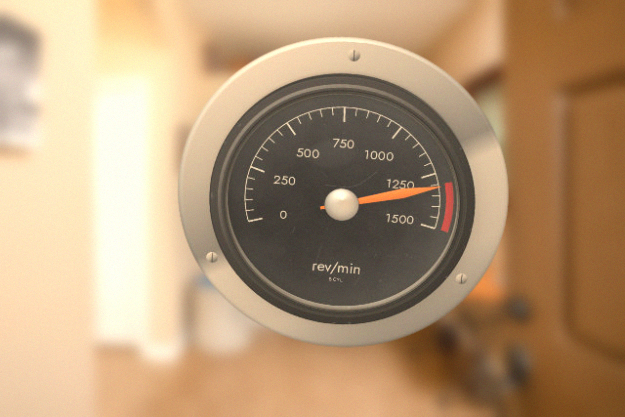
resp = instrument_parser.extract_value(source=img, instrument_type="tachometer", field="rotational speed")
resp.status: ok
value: 1300 rpm
